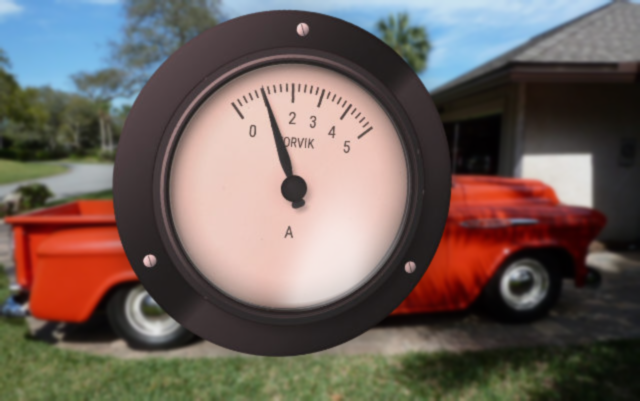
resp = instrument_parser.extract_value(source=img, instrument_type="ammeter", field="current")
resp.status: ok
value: 1 A
